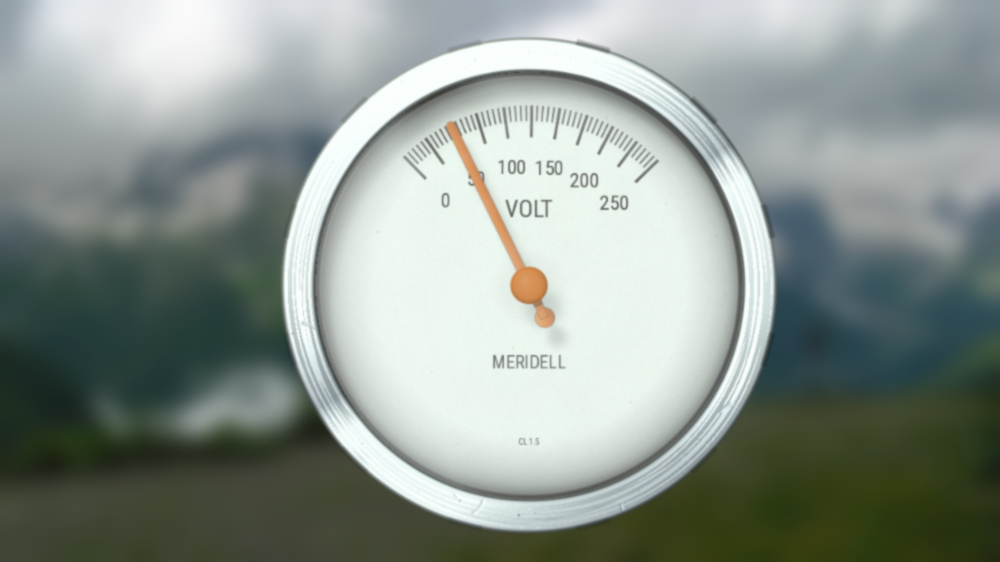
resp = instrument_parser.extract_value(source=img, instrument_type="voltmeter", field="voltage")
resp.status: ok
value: 50 V
